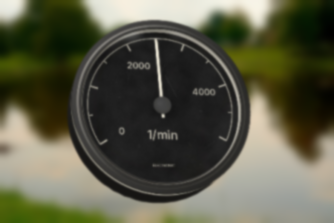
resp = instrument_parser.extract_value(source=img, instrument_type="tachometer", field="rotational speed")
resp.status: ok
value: 2500 rpm
